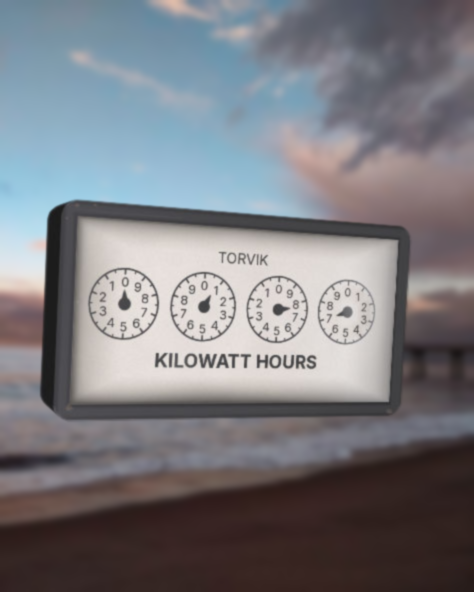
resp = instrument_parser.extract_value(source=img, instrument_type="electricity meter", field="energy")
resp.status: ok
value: 77 kWh
